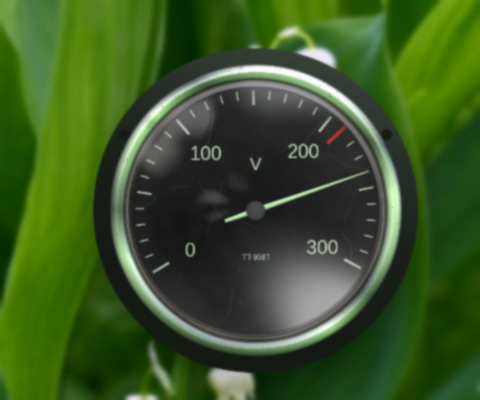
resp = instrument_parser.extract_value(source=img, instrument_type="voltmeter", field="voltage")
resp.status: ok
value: 240 V
